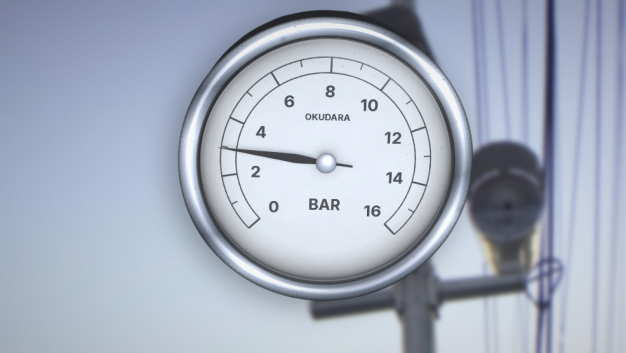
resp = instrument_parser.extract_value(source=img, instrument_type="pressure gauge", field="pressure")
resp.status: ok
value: 3 bar
